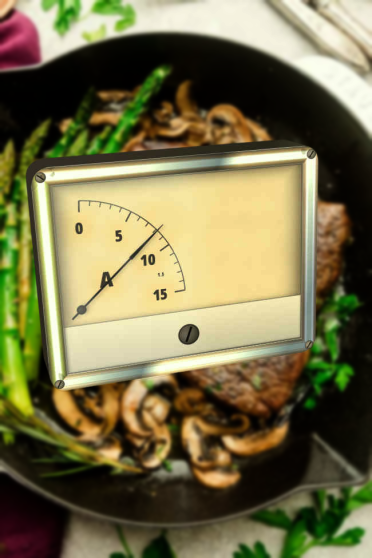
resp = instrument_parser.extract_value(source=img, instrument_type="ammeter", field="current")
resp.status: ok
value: 8 A
